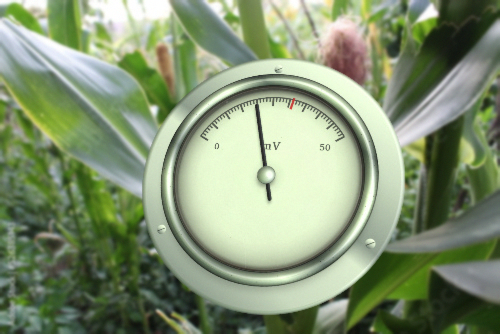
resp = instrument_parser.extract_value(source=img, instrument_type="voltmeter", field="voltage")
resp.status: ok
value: 20 mV
